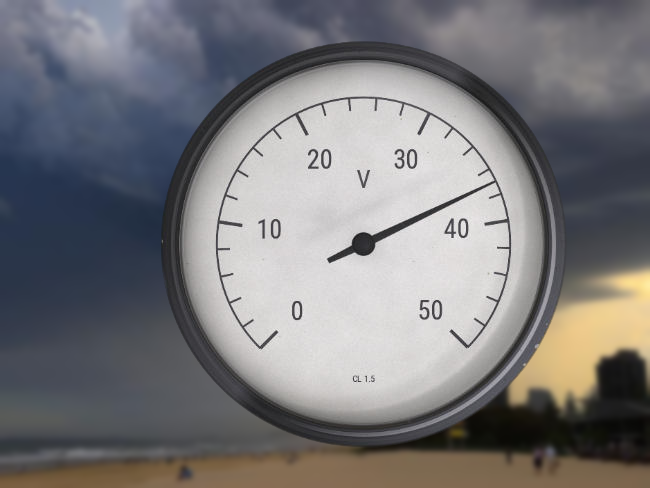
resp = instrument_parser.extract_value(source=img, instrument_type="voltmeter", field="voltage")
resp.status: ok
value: 37 V
